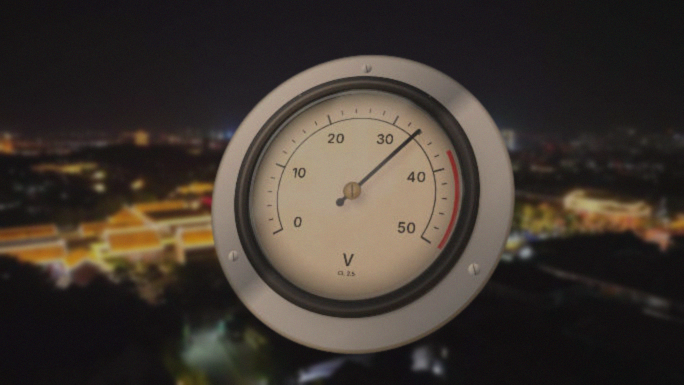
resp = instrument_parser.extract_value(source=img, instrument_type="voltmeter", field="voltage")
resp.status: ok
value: 34 V
